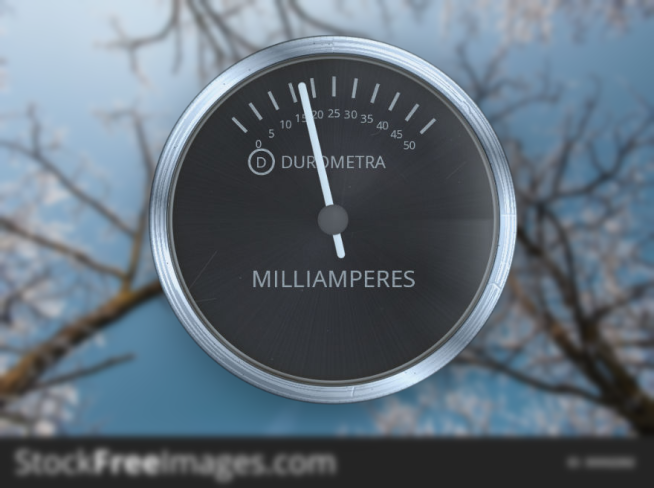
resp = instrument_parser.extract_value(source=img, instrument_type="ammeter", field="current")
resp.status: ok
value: 17.5 mA
